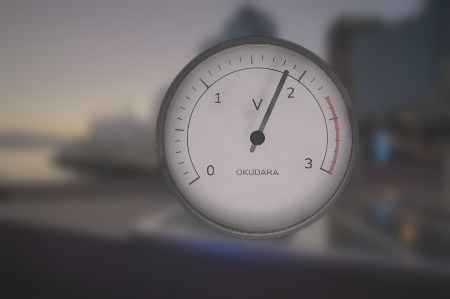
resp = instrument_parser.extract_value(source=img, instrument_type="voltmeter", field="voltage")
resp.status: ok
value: 1.85 V
